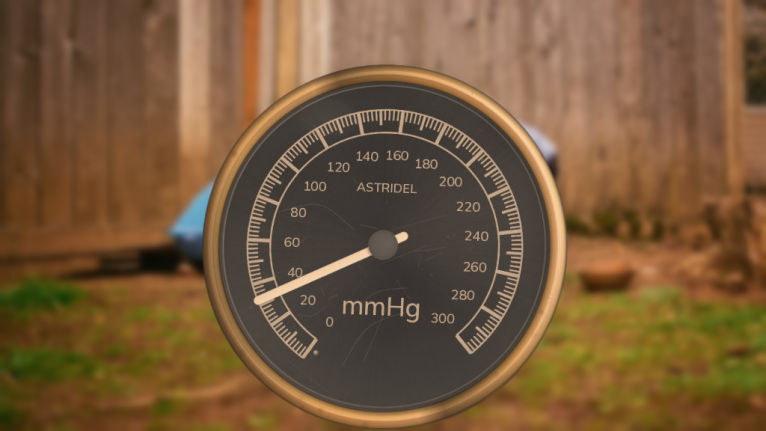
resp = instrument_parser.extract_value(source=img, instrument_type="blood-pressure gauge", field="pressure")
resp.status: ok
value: 32 mmHg
